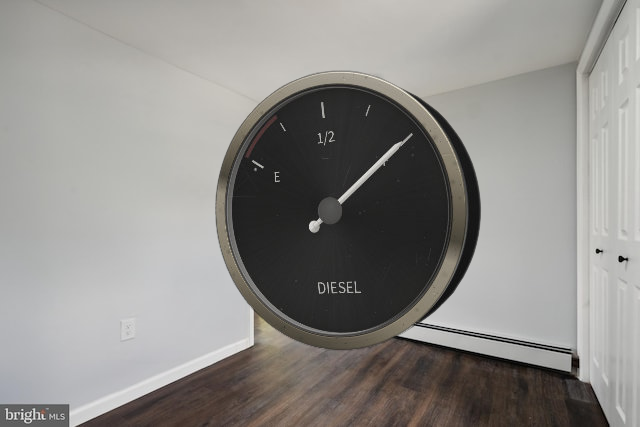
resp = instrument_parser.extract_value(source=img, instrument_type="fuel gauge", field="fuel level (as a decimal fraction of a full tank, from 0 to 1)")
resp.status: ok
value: 1
